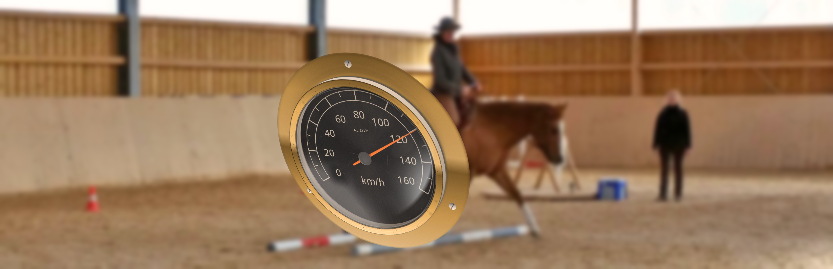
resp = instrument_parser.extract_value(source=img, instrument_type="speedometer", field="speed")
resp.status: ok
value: 120 km/h
